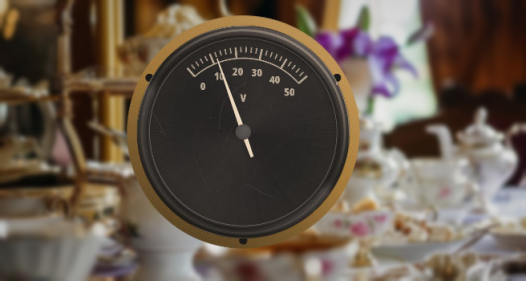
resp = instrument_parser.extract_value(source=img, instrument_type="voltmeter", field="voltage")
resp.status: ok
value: 12 V
